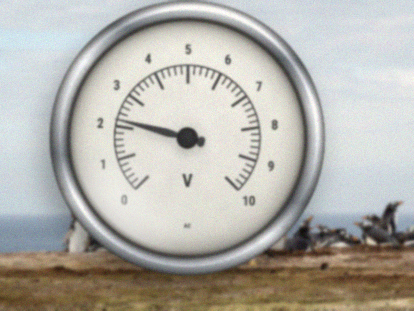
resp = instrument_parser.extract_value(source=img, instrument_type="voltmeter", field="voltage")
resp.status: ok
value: 2.2 V
